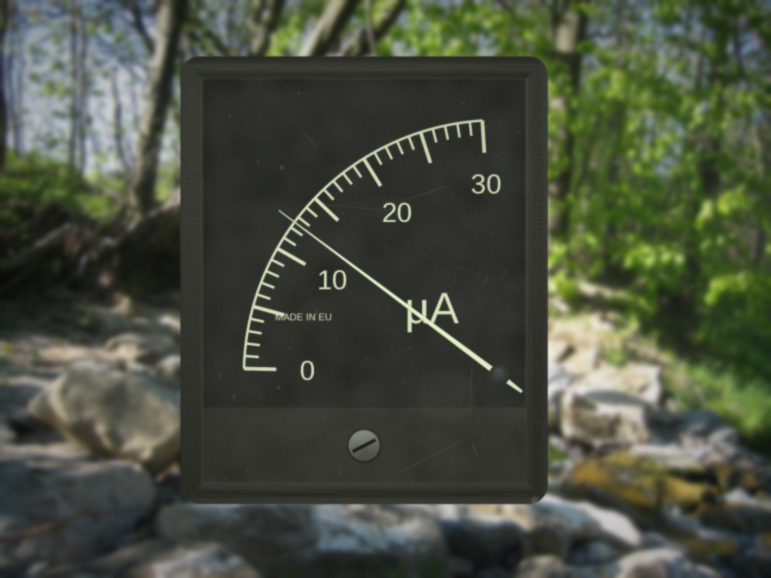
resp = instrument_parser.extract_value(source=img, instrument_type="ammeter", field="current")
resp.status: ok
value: 12.5 µA
